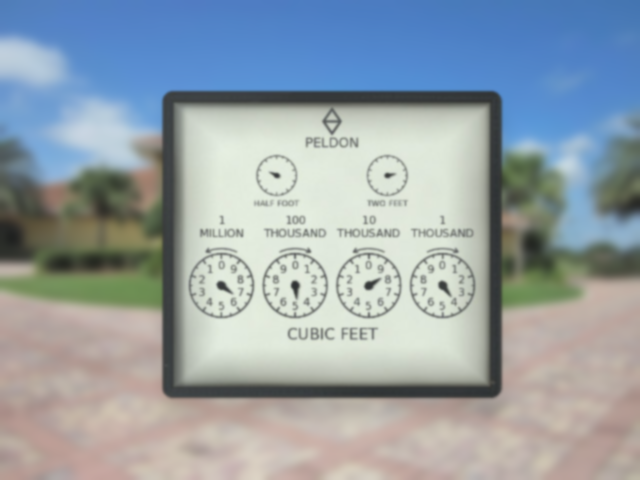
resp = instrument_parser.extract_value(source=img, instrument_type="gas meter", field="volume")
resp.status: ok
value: 648400 ft³
